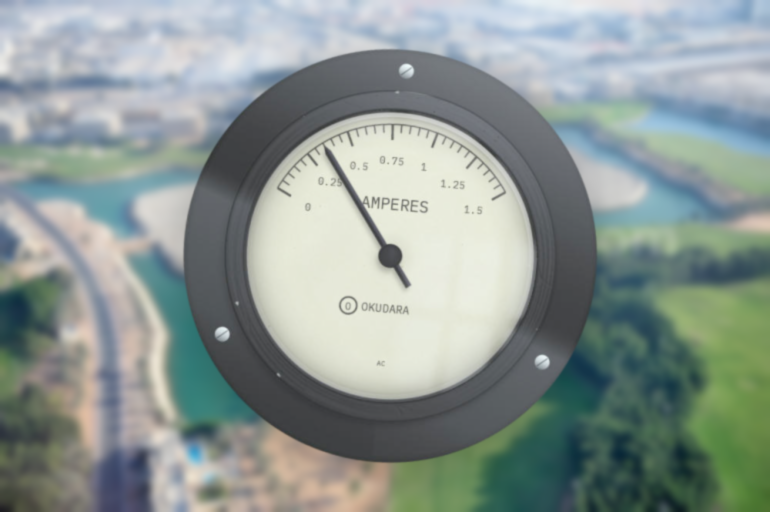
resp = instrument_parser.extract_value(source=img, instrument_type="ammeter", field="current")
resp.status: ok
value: 0.35 A
